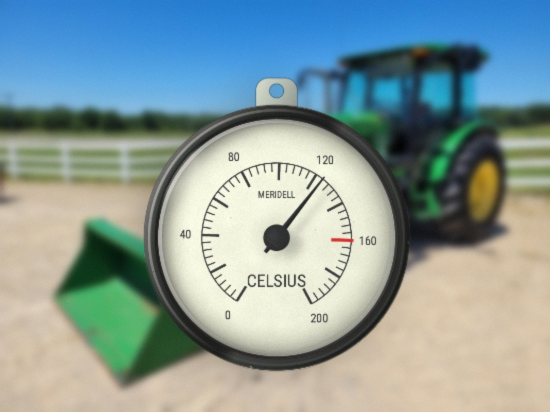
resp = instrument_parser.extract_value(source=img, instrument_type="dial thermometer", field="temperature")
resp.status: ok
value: 124 °C
